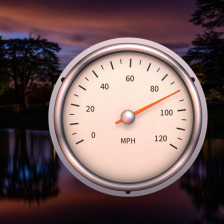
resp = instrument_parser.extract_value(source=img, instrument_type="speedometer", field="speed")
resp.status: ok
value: 90 mph
